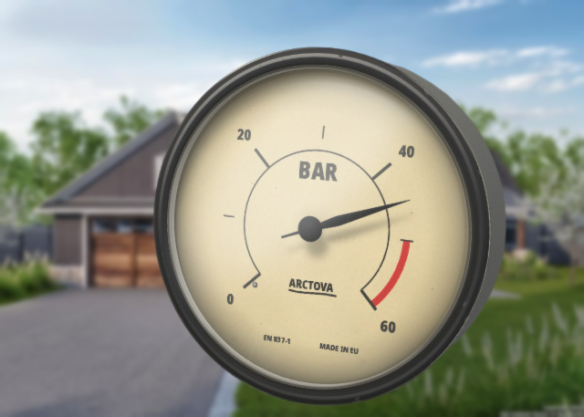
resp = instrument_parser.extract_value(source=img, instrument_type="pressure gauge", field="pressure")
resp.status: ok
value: 45 bar
